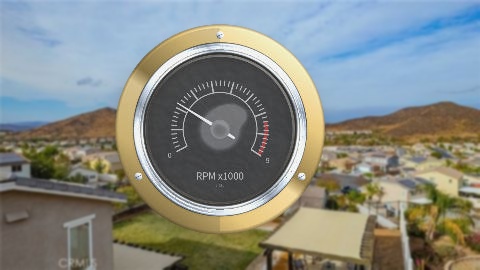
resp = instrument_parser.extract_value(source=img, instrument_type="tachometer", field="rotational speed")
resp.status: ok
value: 2200 rpm
